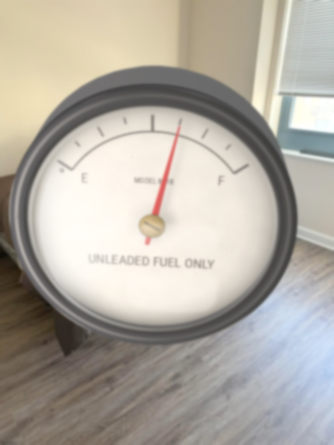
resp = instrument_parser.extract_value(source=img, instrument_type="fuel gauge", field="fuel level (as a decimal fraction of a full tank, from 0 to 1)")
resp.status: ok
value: 0.625
